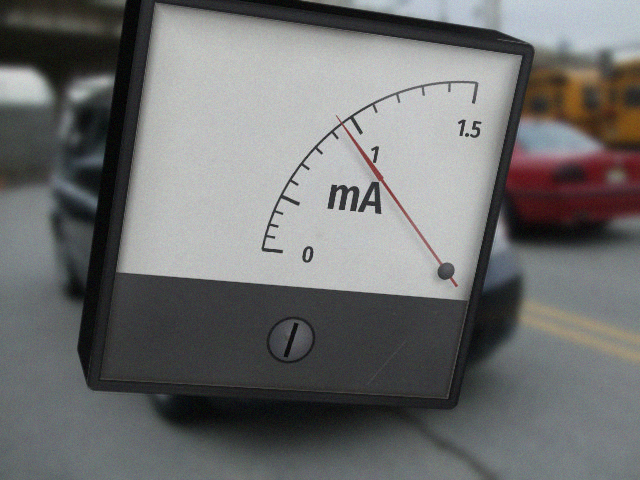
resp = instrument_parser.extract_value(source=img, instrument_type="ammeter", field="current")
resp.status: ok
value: 0.95 mA
